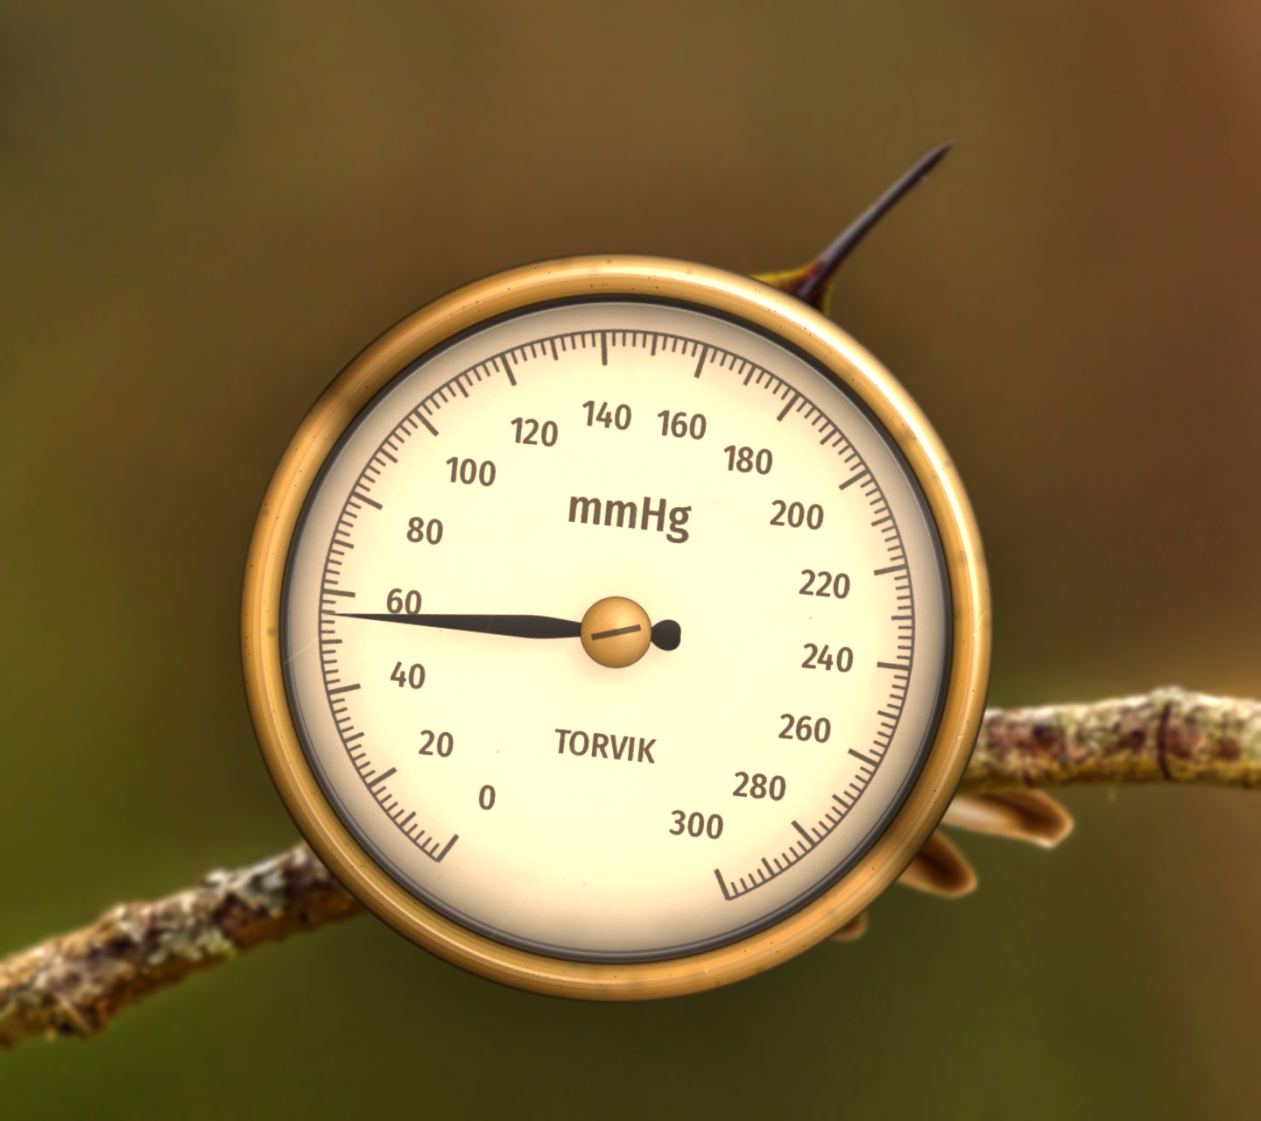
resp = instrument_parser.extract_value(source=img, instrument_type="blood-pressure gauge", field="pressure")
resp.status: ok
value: 56 mmHg
